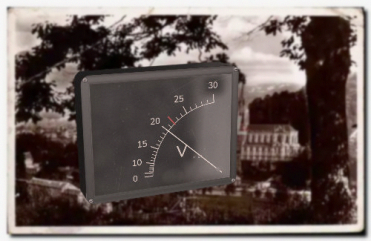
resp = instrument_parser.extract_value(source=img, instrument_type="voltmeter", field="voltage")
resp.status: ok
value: 20 V
